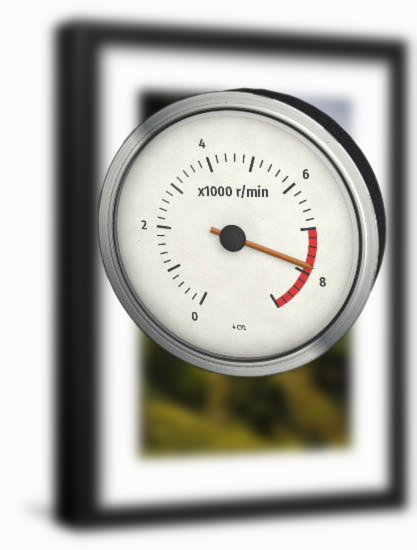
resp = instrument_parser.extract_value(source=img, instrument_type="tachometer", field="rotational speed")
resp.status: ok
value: 7800 rpm
